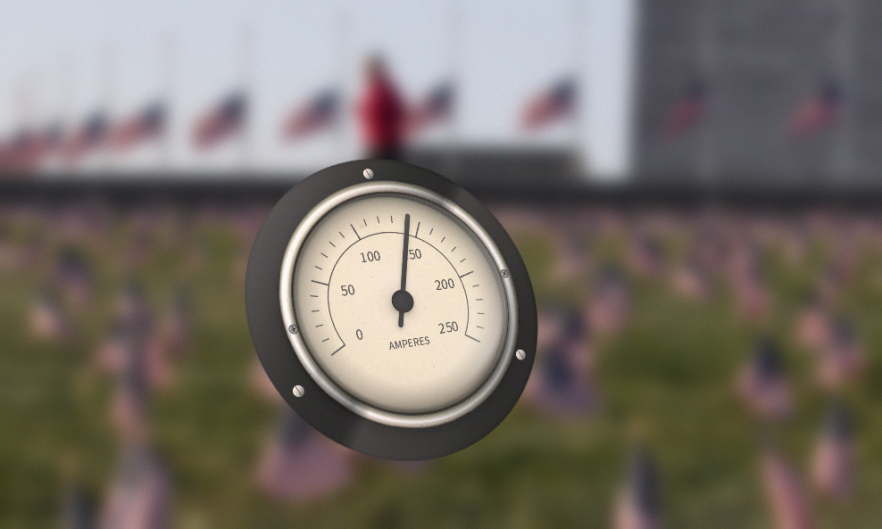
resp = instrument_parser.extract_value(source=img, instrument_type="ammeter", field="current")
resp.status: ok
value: 140 A
